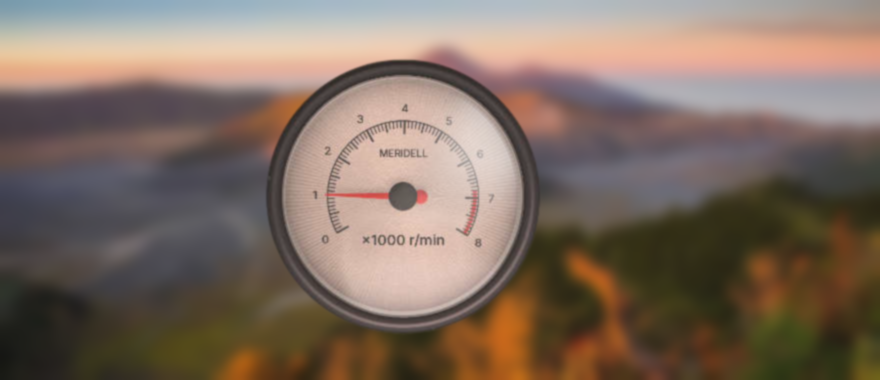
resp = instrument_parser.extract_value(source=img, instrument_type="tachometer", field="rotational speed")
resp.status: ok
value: 1000 rpm
